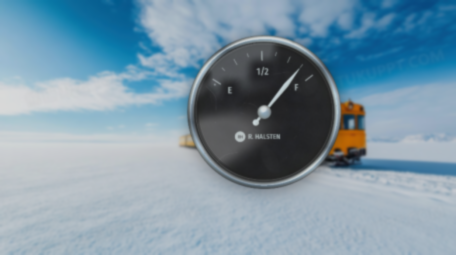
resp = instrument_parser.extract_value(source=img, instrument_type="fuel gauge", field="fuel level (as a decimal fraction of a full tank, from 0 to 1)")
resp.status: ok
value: 0.875
